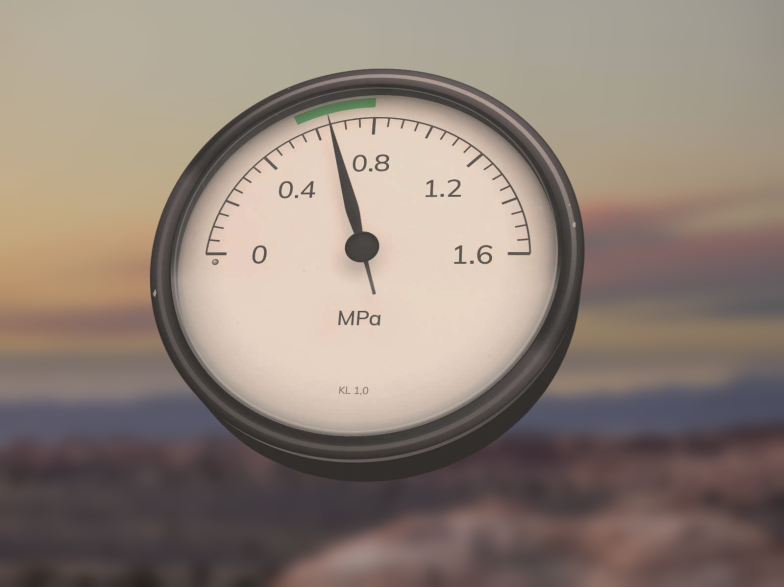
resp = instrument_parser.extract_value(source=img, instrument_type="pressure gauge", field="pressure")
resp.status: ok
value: 0.65 MPa
